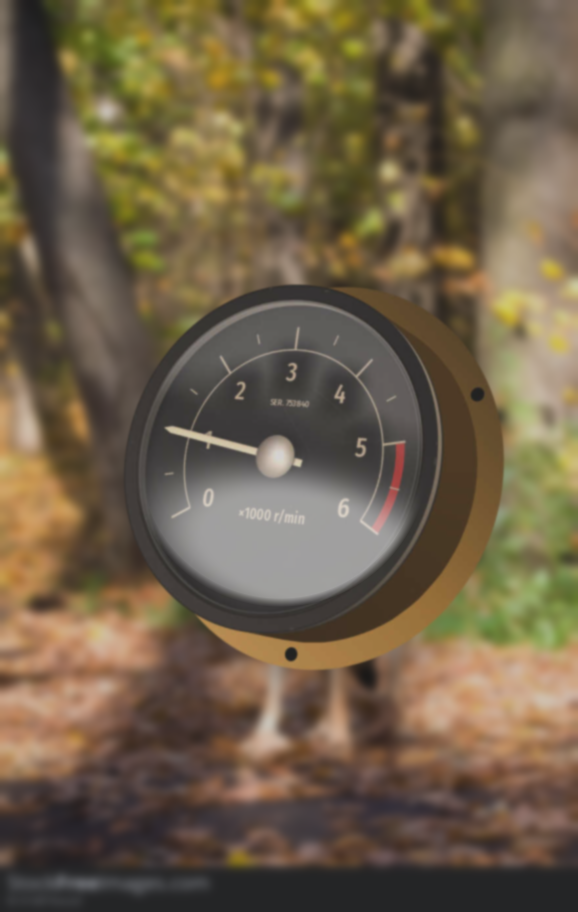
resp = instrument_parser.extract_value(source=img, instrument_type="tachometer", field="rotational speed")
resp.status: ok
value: 1000 rpm
